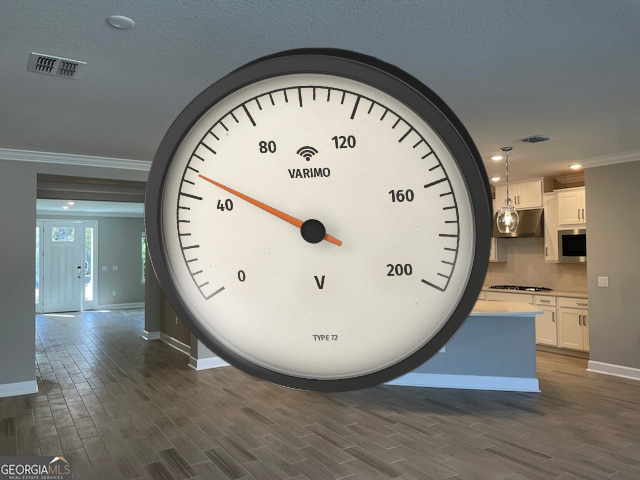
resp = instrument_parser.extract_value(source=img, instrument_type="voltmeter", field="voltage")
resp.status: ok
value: 50 V
